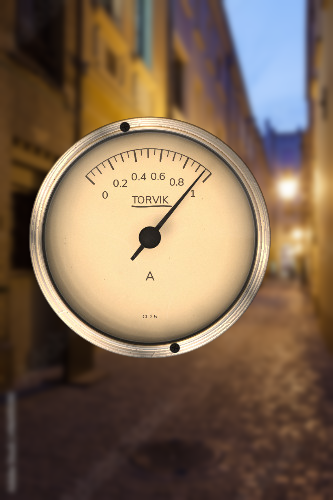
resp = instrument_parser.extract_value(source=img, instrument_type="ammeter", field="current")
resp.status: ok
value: 0.95 A
